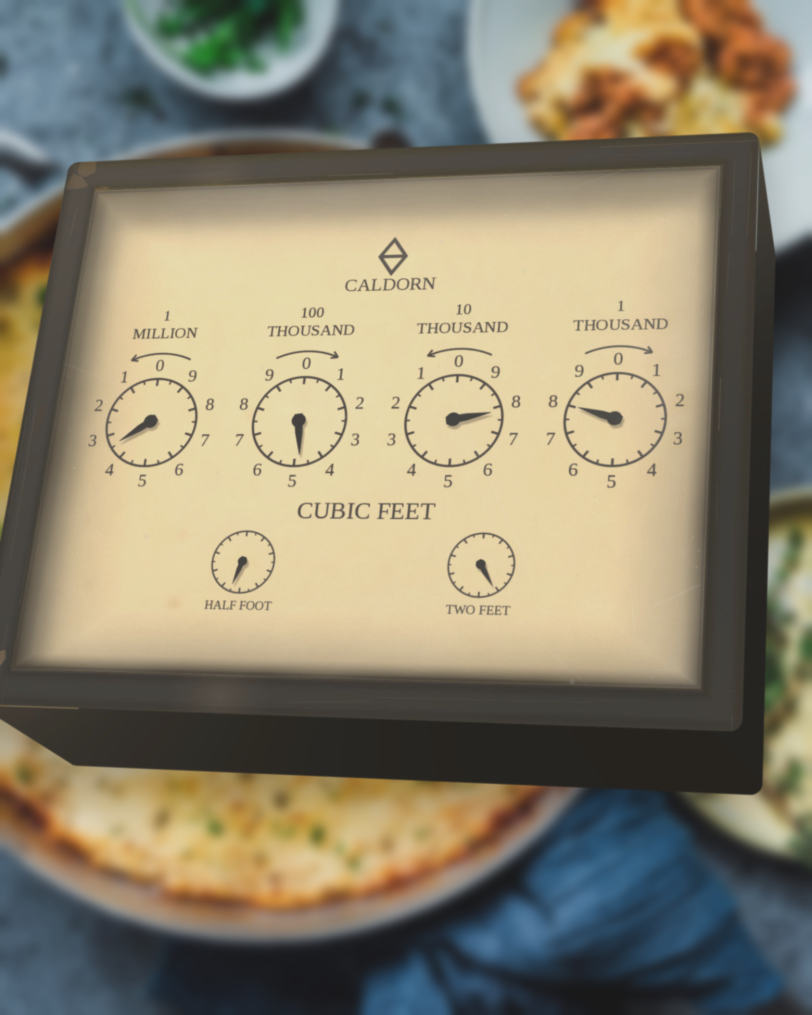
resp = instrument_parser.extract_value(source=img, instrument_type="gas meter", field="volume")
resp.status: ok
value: 347800 ft³
